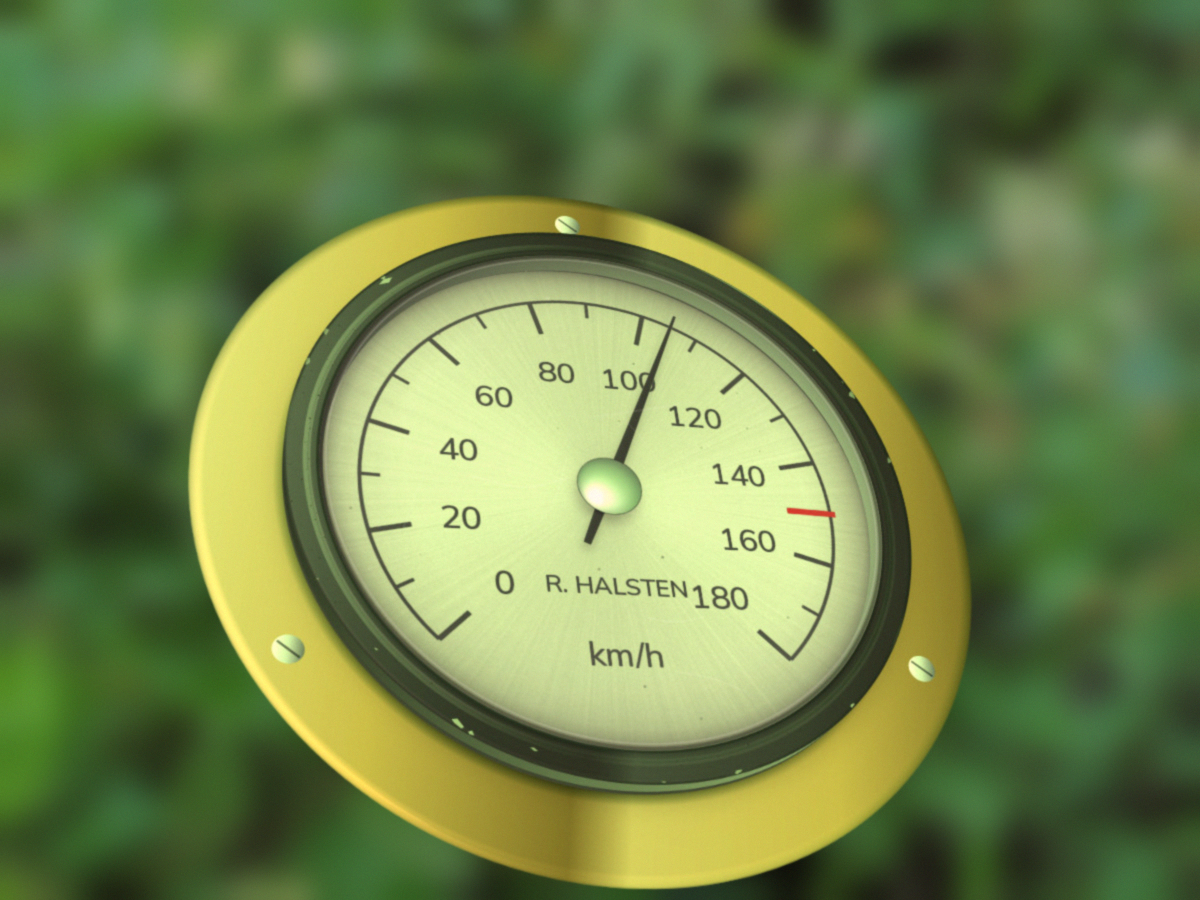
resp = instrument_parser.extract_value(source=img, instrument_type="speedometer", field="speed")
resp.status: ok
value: 105 km/h
